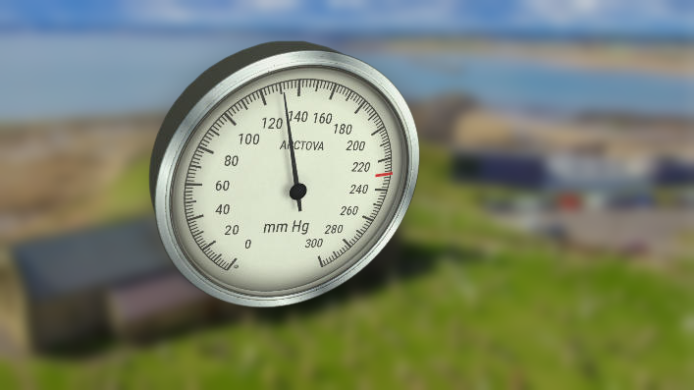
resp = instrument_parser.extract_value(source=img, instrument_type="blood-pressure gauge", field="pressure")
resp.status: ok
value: 130 mmHg
